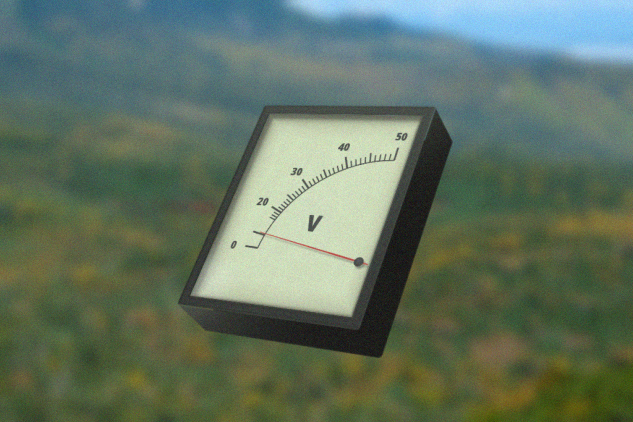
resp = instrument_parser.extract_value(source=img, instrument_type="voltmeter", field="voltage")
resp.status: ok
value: 10 V
